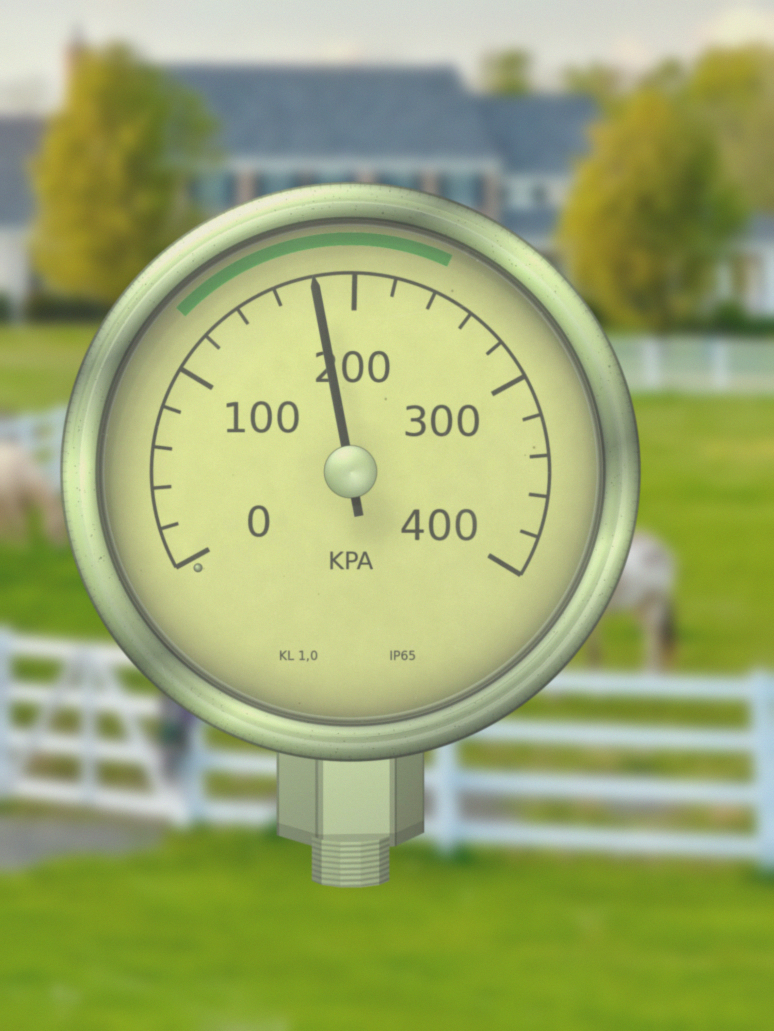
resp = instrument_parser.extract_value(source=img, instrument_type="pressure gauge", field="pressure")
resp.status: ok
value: 180 kPa
